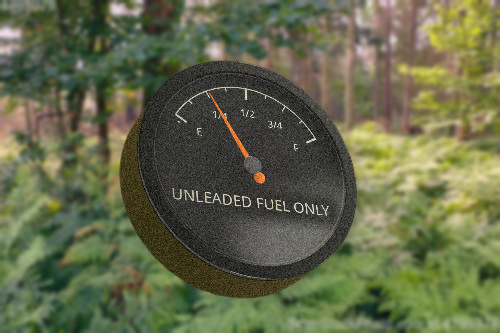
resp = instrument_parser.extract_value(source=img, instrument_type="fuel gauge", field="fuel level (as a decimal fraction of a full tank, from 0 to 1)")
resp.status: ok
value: 0.25
